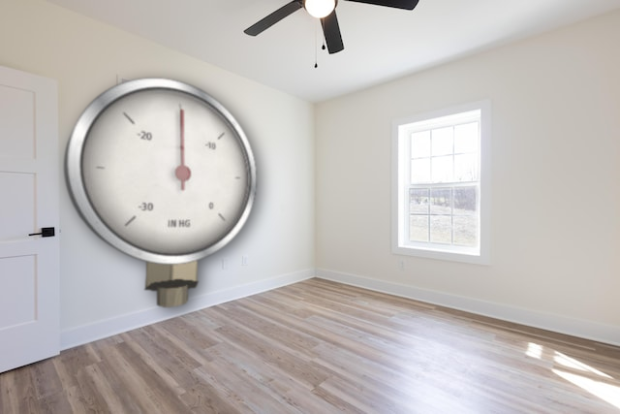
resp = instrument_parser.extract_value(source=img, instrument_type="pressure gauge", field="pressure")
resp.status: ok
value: -15 inHg
